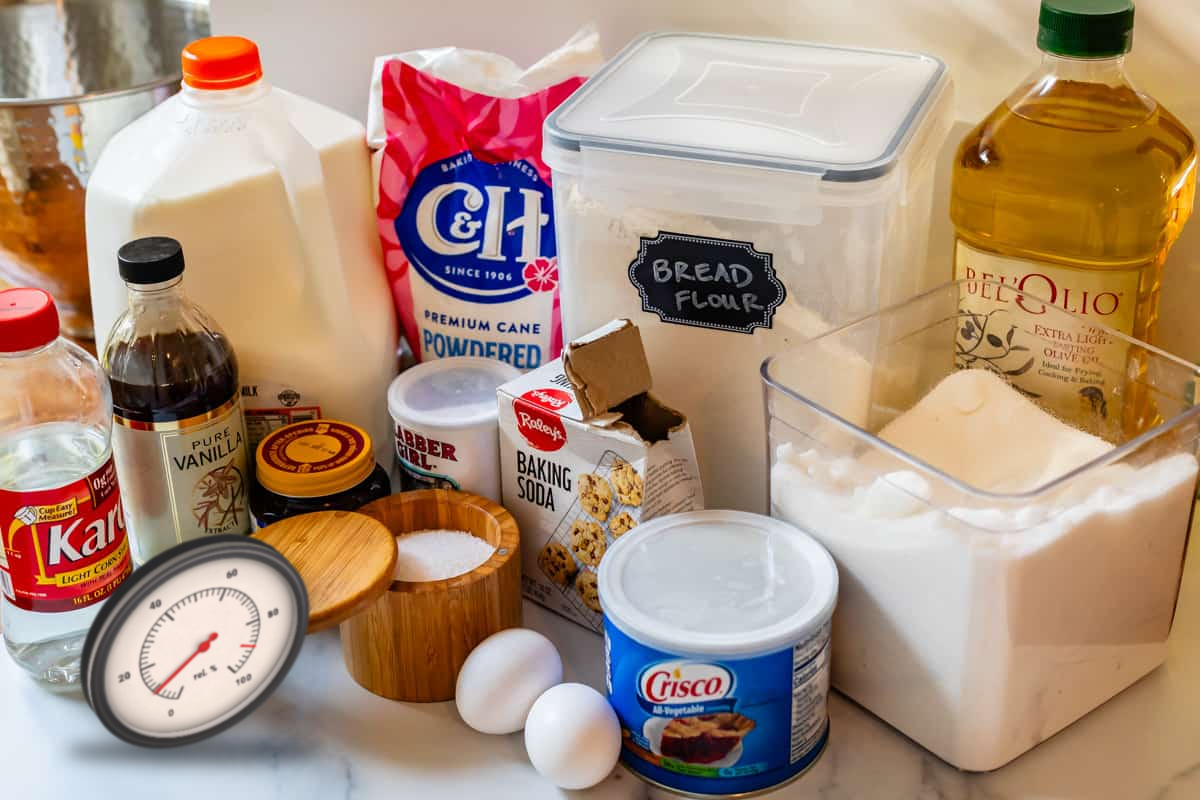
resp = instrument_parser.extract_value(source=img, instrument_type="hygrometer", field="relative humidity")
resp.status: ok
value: 10 %
